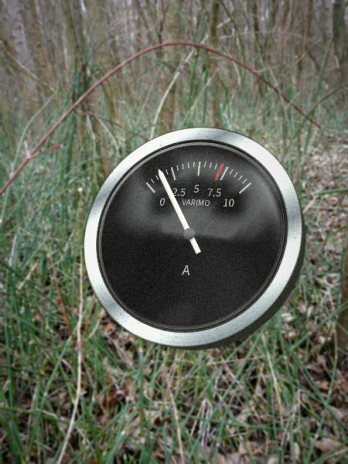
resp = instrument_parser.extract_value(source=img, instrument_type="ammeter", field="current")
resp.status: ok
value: 1.5 A
